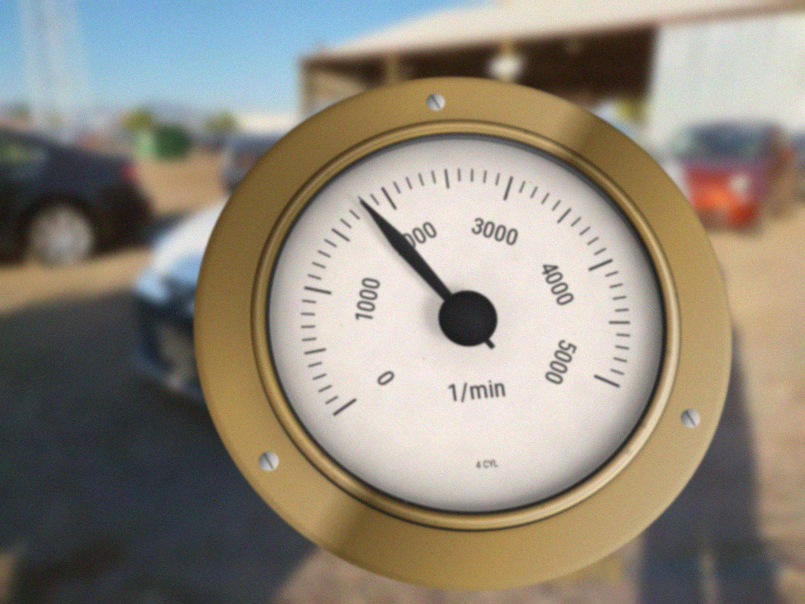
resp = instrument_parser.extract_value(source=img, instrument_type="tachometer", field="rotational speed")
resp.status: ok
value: 1800 rpm
